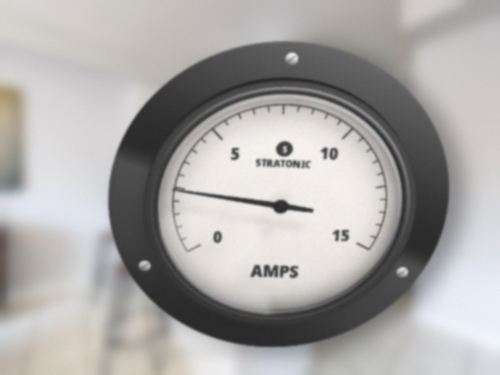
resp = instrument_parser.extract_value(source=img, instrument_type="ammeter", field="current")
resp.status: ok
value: 2.5 A
